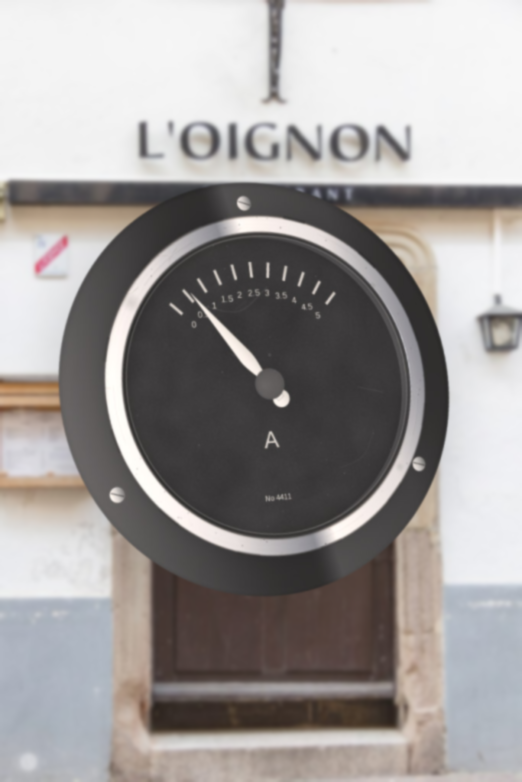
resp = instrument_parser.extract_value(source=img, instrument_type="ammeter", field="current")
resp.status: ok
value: 0.5 A
